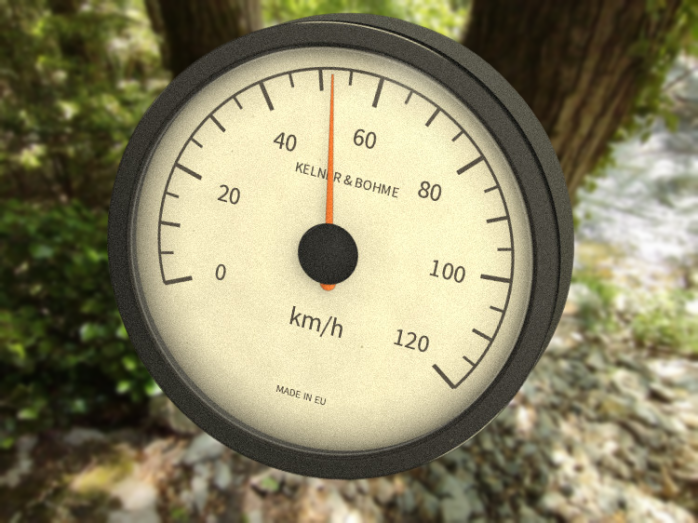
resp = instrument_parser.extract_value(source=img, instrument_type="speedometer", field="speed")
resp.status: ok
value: 52.5 km/h
